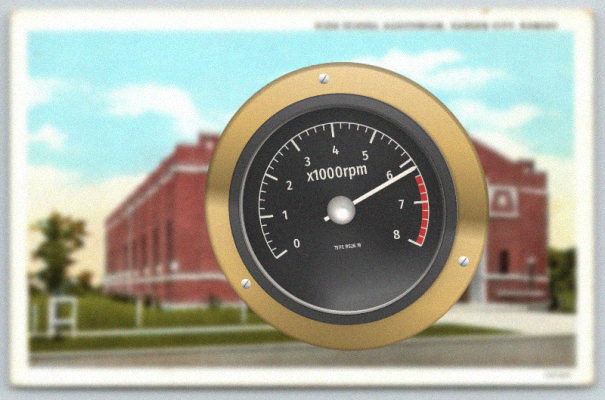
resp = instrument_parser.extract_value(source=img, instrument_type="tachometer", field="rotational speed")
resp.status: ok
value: 6200 rpm
